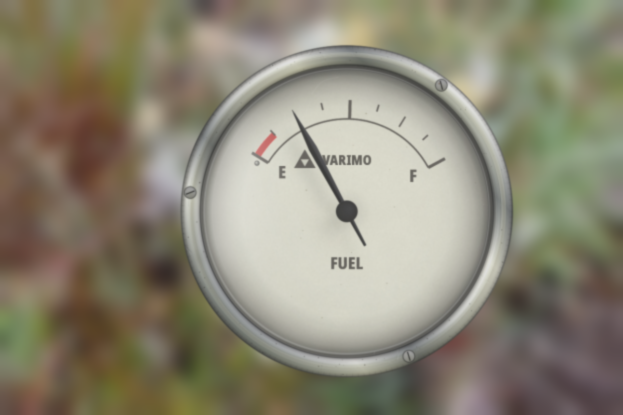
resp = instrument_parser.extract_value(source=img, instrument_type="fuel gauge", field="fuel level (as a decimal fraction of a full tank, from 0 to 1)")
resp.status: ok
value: 0.25
